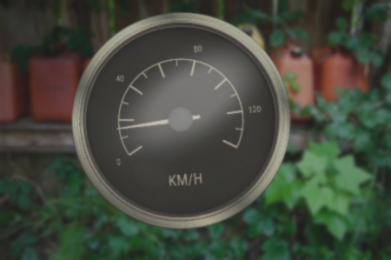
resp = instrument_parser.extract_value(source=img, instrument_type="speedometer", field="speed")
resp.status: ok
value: 15 km/h
